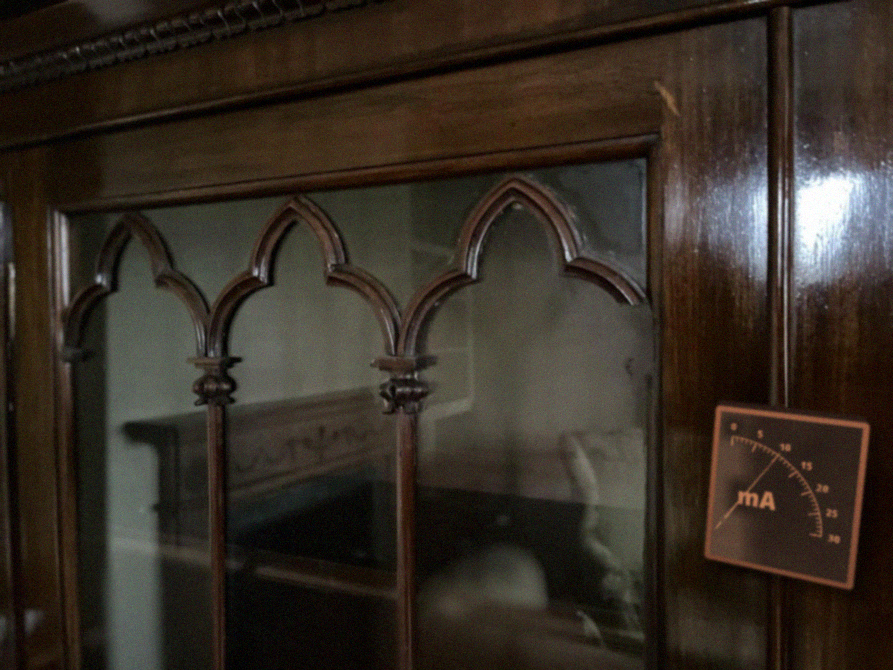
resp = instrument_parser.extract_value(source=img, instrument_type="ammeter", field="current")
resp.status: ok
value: 10 mA
